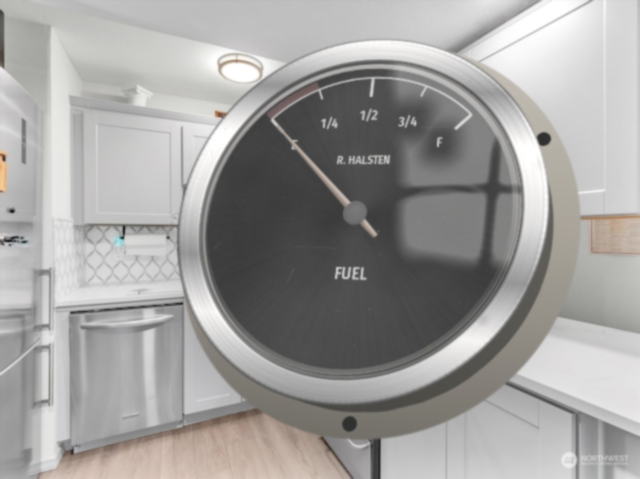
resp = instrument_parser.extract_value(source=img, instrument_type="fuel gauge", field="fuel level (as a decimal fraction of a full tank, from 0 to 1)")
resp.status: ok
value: 0
